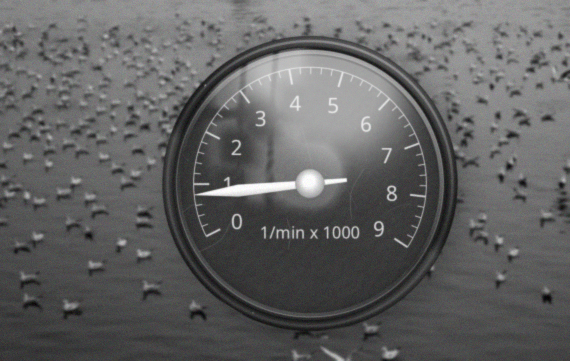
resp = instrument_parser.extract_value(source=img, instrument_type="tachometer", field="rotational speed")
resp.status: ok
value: 800 rpm
